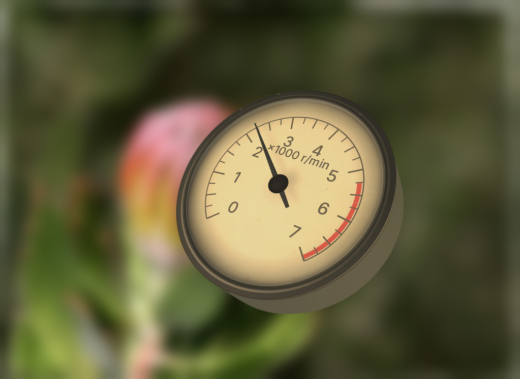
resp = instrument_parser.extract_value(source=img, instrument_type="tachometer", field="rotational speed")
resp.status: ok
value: 2250 rpm
